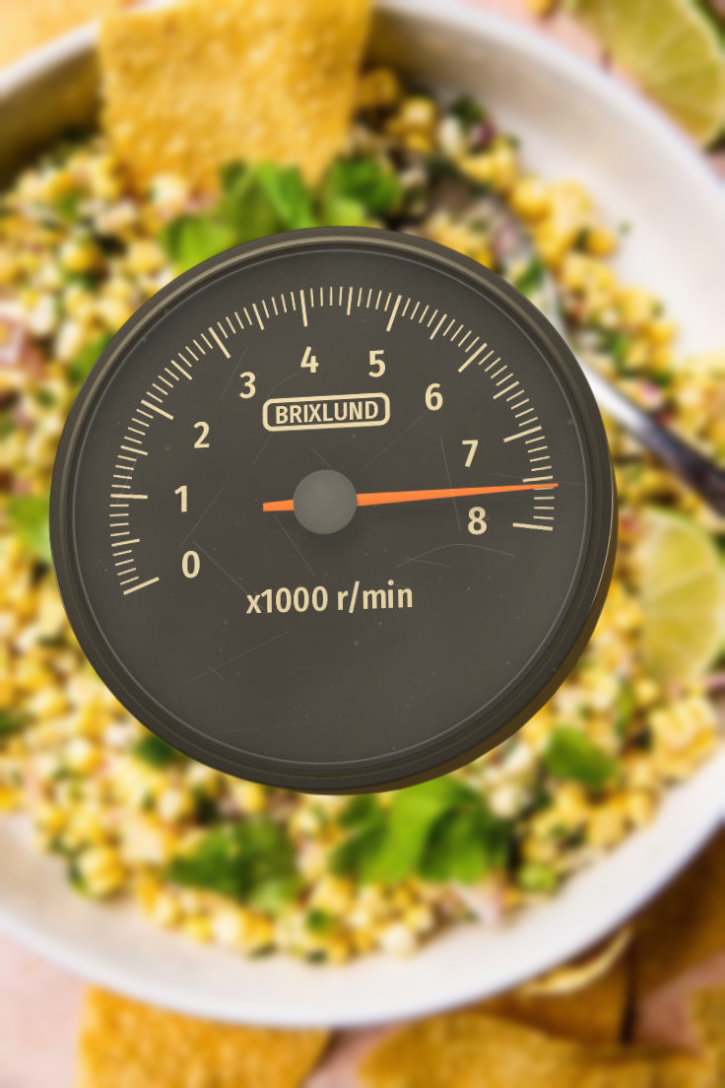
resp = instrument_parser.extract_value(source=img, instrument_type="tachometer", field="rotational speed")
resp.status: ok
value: 7600 rpm
